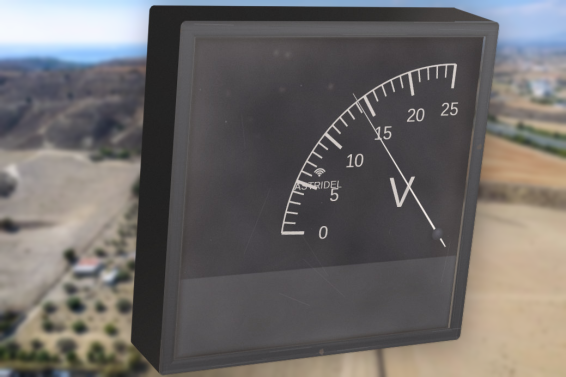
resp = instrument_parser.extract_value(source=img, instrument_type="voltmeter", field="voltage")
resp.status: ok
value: 14 V
